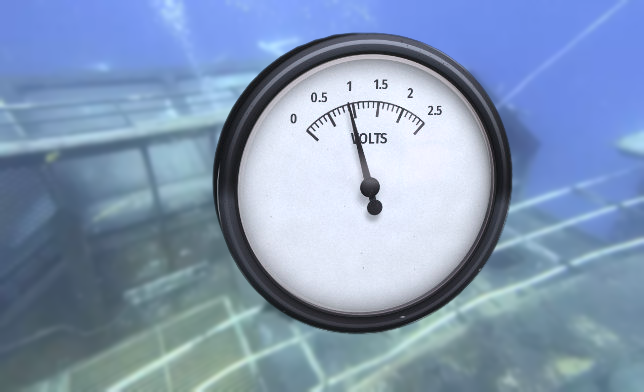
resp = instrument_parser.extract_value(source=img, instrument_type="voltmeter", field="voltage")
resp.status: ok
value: 0.9 V
